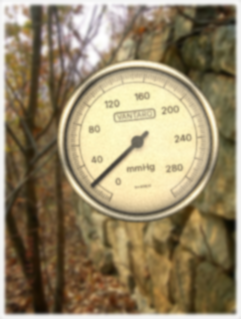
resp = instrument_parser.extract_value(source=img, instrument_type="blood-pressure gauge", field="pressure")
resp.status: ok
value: 20 mmHg
